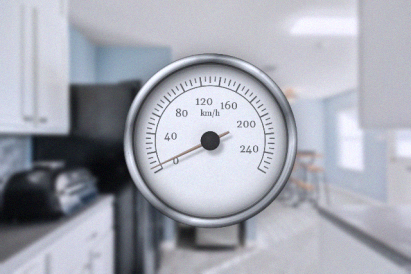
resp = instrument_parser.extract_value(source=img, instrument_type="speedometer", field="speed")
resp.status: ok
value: 5 km/h
